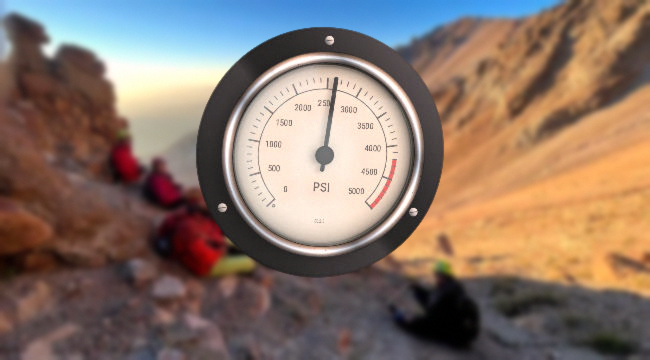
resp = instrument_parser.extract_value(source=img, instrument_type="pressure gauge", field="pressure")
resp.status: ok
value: 2600 psi
